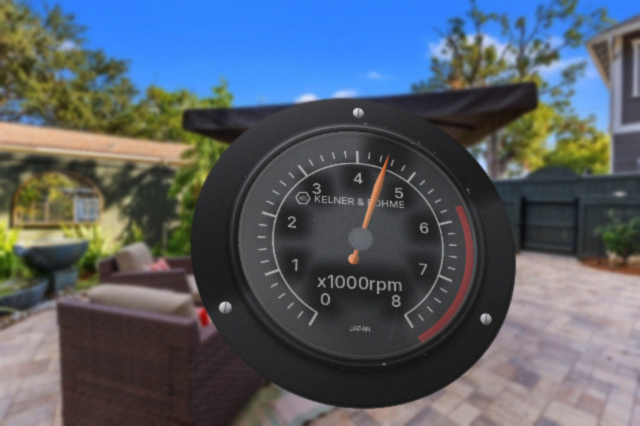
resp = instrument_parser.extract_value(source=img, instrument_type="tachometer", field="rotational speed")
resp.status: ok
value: 4500 rpm
